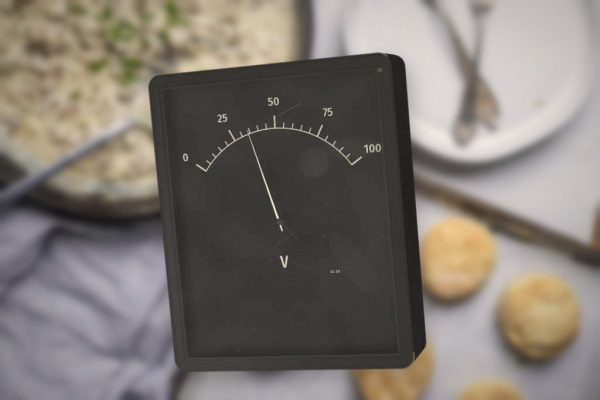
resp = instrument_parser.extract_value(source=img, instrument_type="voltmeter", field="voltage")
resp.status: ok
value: 35 V
